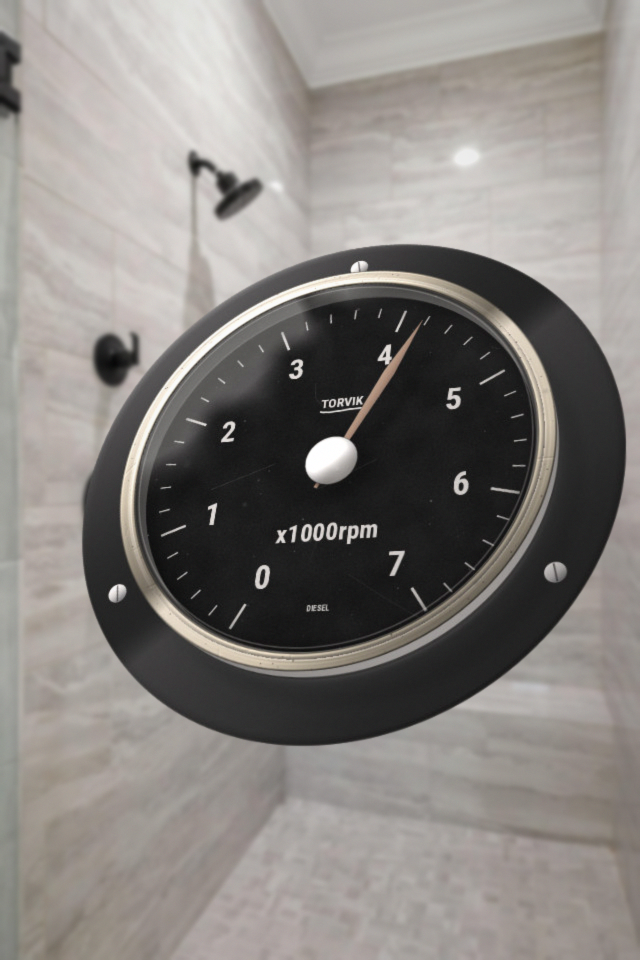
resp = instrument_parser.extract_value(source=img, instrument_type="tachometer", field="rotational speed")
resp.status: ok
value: 4200 rpm
